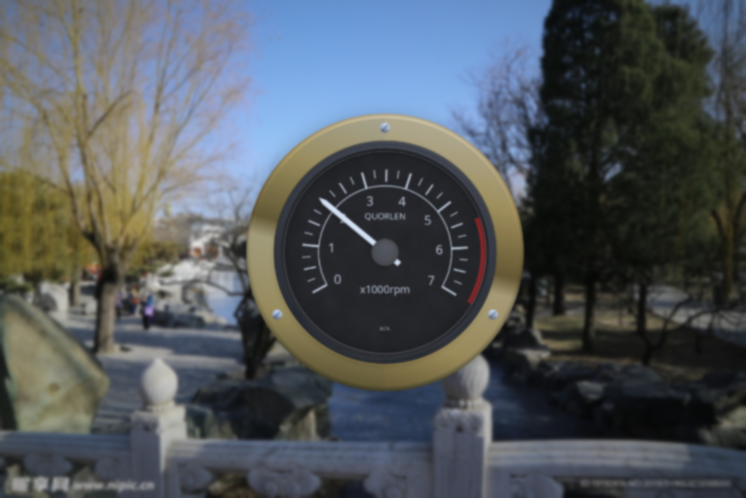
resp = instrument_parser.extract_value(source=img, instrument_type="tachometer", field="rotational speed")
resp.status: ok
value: 2000 rpm
